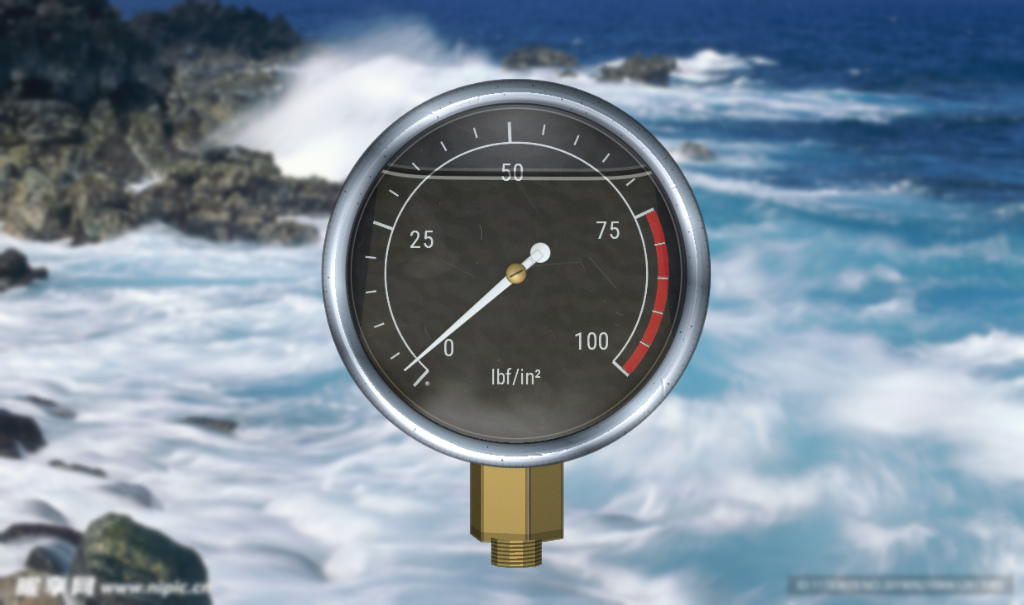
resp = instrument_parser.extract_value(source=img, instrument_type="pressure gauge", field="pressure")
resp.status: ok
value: 2.5 psi
